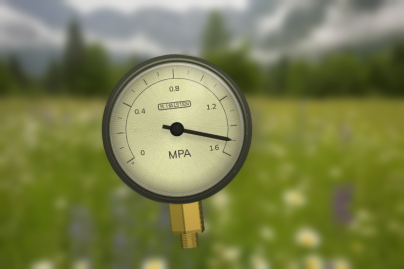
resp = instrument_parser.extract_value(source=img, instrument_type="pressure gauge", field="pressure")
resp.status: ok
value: 1.5 MPa
